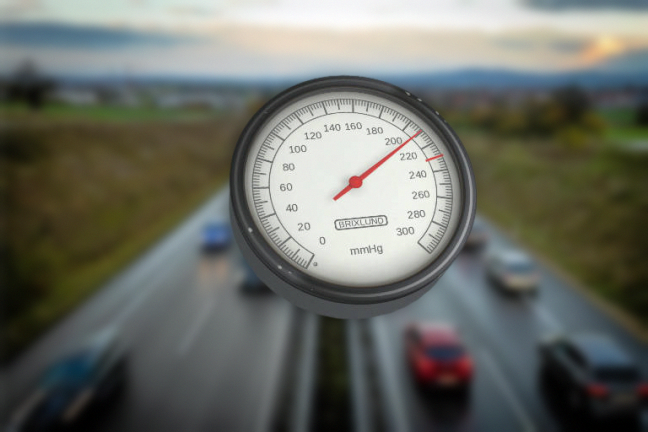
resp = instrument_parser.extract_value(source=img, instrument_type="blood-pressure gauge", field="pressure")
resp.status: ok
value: 210 mmHg
